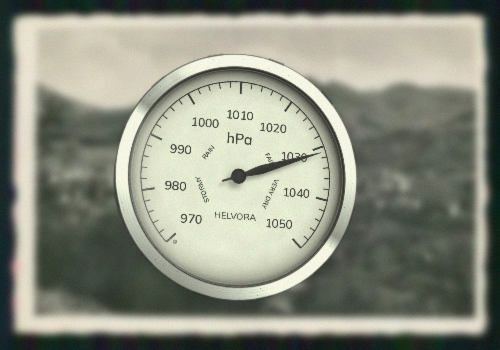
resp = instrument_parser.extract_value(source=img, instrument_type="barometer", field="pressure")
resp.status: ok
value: 1031 hPa
